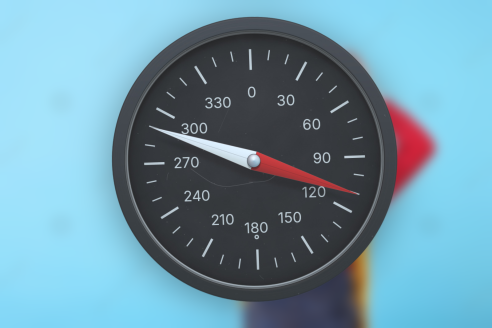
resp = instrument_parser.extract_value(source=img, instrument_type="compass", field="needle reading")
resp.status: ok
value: 110 °
